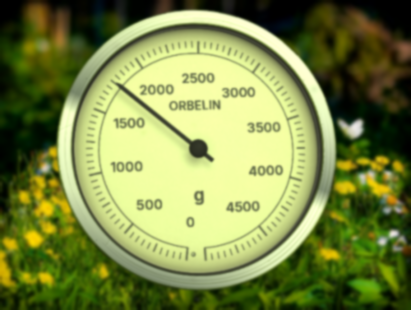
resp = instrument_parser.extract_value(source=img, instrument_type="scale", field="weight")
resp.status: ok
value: 1750 g
